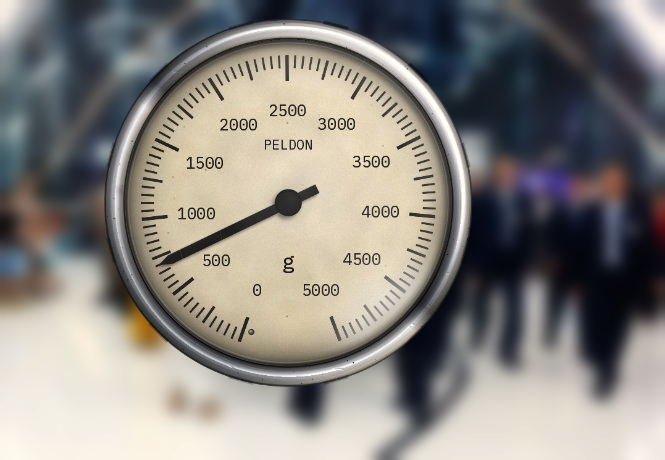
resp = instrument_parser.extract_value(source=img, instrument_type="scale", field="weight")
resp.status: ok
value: 700 g
